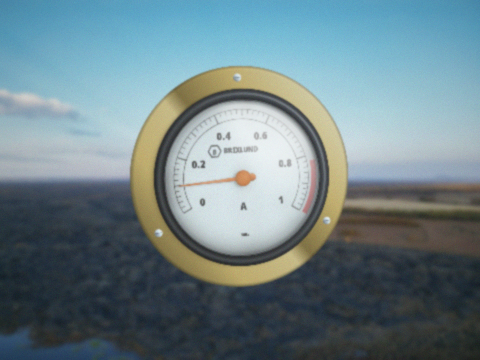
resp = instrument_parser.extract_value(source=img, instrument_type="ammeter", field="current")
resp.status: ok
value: 0.1 A
